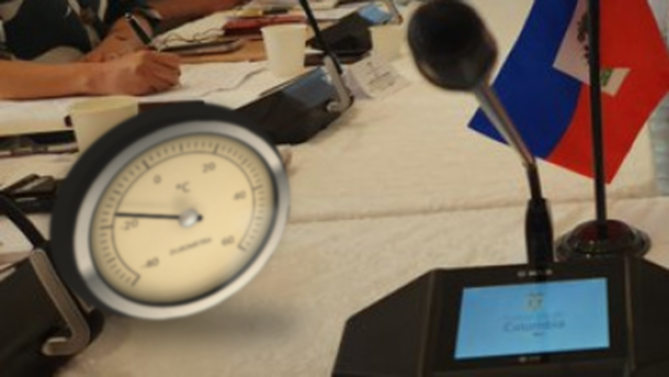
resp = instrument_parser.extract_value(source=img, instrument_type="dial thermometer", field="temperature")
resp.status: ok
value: -16 °C
